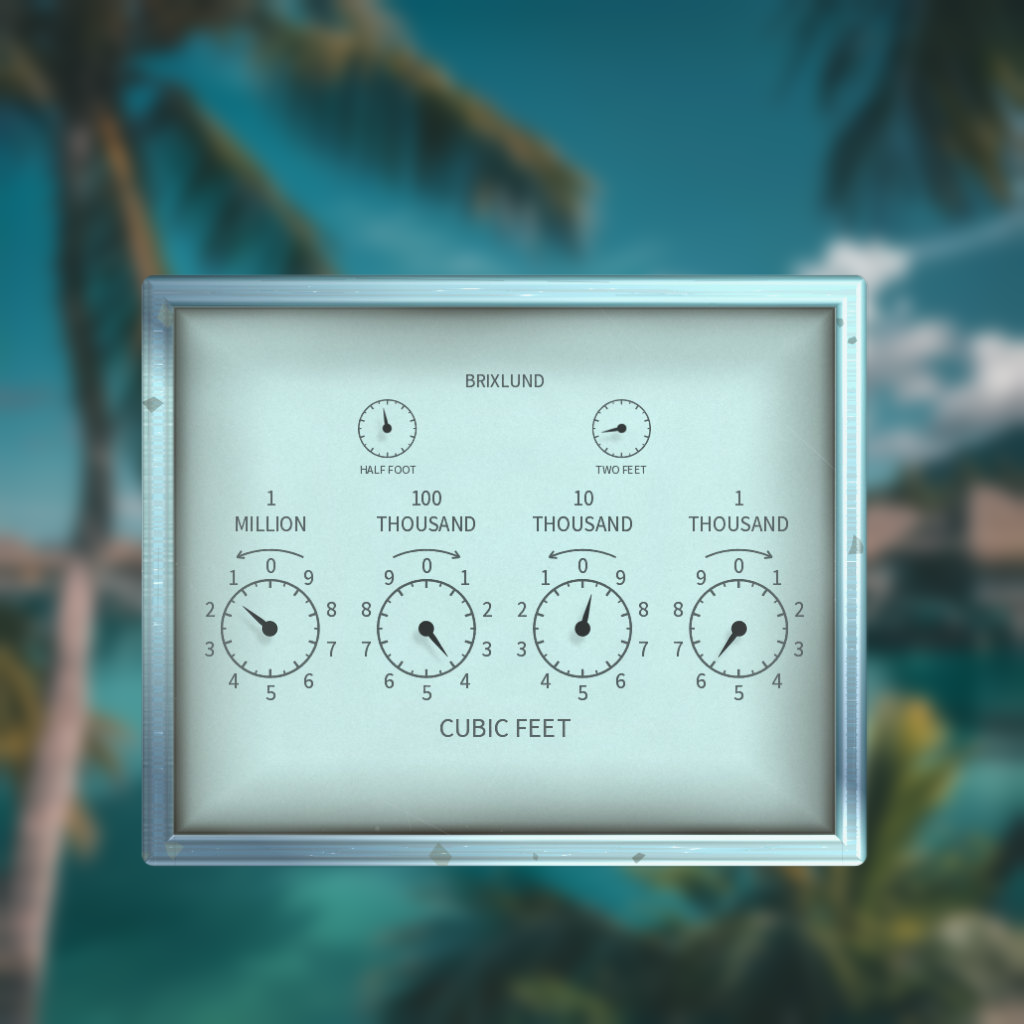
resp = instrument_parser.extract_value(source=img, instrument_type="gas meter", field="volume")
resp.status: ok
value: 139600 ft³
